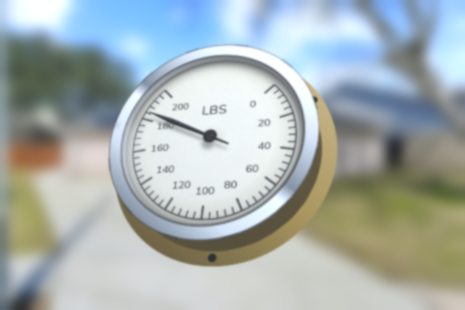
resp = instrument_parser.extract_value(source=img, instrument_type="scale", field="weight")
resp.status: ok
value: 184 lb
